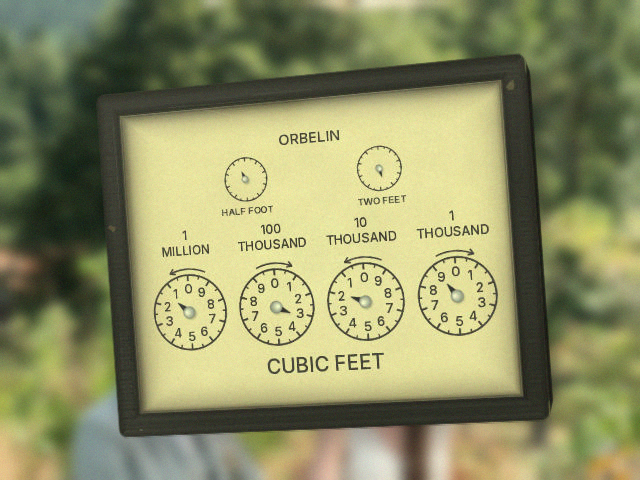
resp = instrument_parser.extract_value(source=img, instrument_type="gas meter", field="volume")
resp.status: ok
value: 131900 ft³
